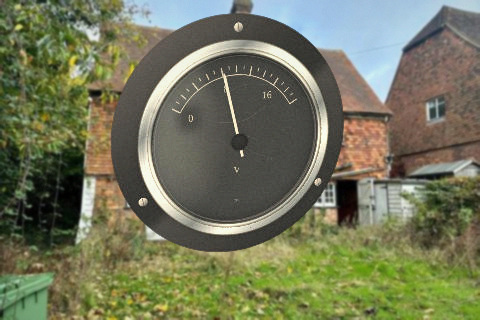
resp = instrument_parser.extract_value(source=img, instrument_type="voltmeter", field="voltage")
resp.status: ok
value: 8 V
